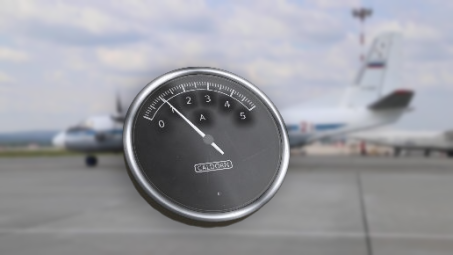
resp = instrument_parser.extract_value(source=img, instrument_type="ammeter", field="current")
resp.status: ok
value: 1 A
